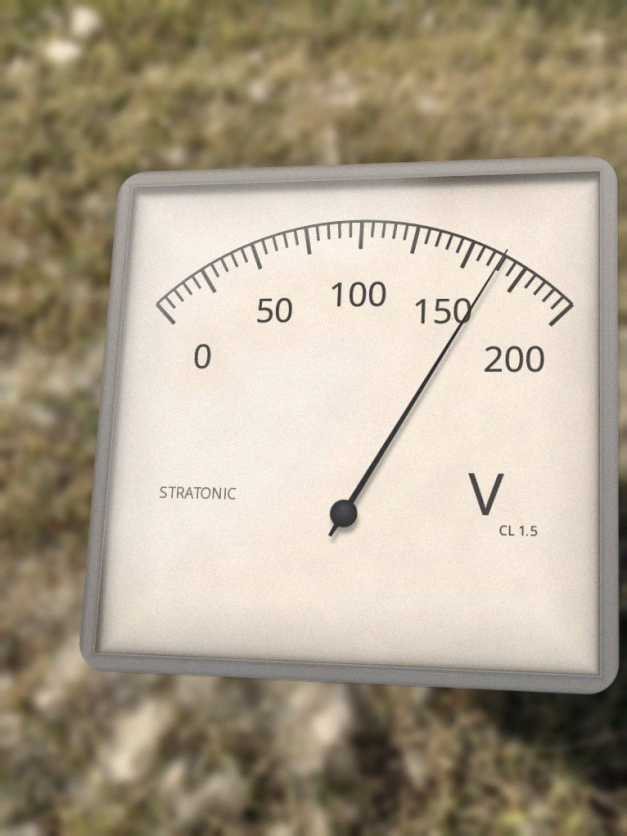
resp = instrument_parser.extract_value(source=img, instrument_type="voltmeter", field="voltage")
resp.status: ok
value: 165 V
